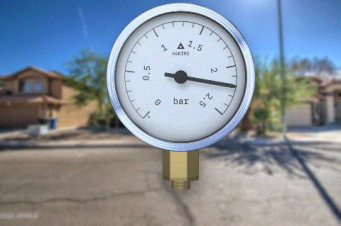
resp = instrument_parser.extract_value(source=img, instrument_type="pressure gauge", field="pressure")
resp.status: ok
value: 2.2 bar
